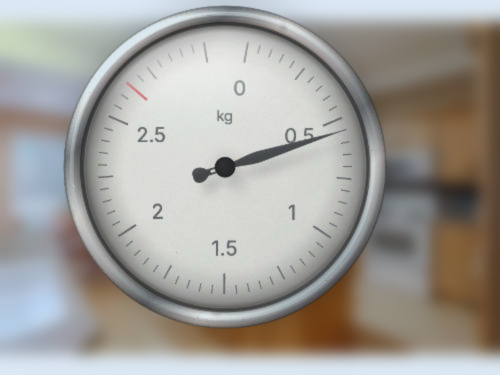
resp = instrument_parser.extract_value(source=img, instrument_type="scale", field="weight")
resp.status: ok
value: 0.55 kg
